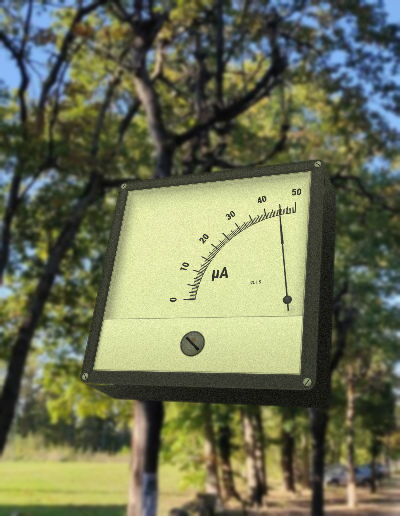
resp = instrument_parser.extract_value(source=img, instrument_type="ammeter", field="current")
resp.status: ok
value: 45 µA
